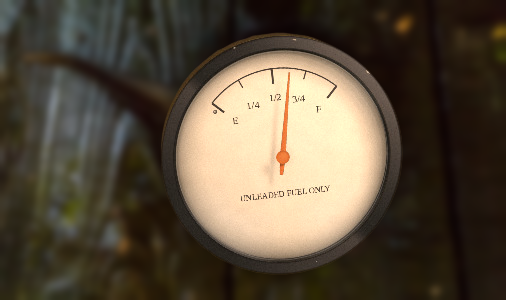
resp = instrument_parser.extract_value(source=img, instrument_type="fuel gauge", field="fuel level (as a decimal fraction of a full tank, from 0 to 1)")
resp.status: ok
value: 0.625
